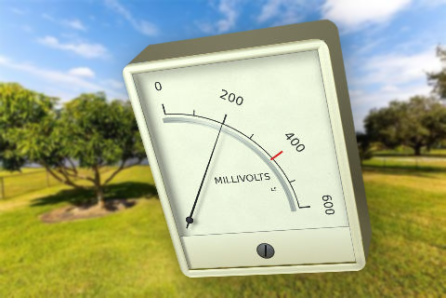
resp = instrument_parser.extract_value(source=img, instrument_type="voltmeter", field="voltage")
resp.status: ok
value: 200 mV
